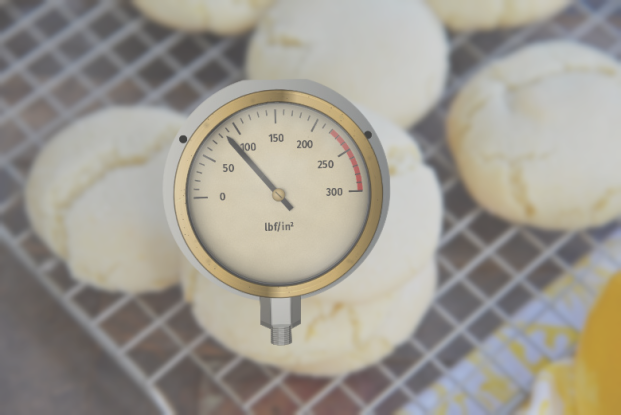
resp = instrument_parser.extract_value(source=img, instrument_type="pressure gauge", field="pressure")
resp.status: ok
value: 85 psi
